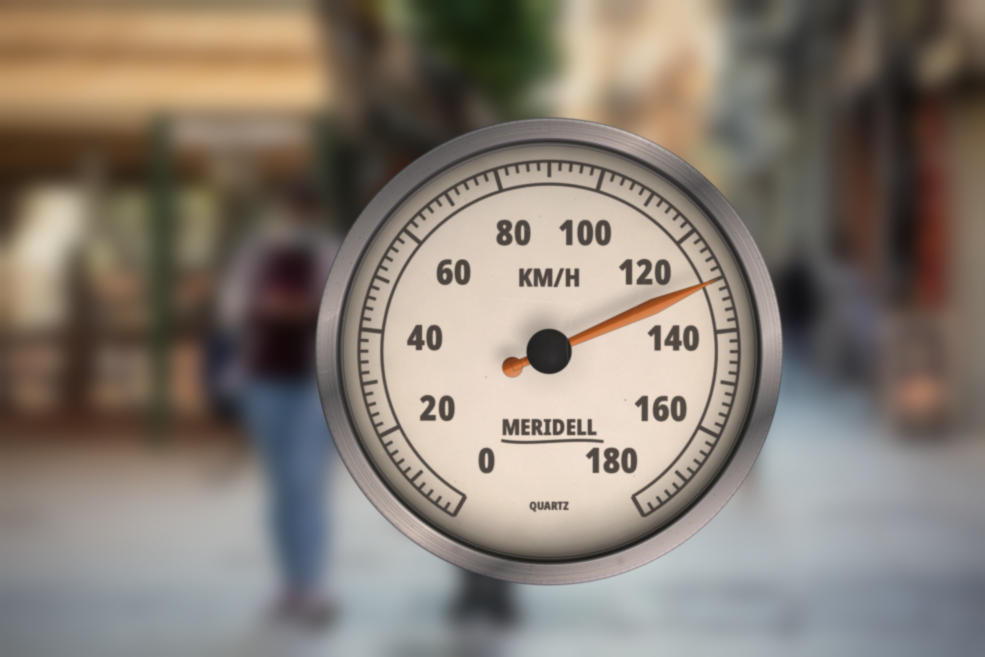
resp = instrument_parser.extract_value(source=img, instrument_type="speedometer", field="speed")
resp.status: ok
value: 130 km/h
